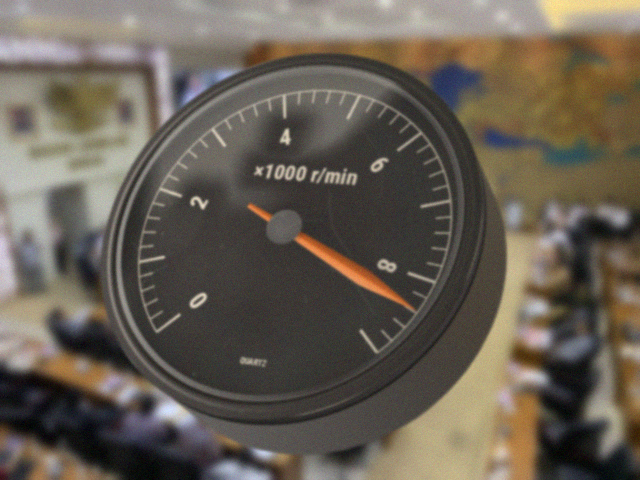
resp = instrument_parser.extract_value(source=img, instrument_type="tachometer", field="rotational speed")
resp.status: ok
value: 8400 rpm
